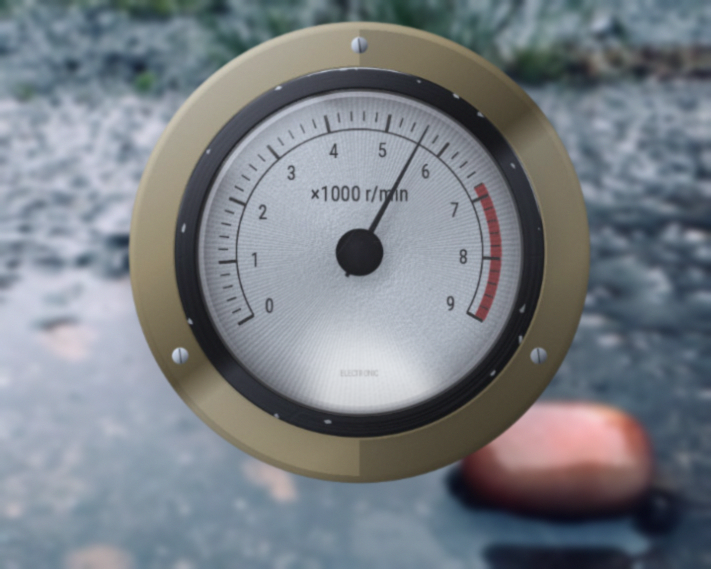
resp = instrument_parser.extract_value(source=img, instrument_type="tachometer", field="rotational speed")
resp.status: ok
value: 5600 rpm
